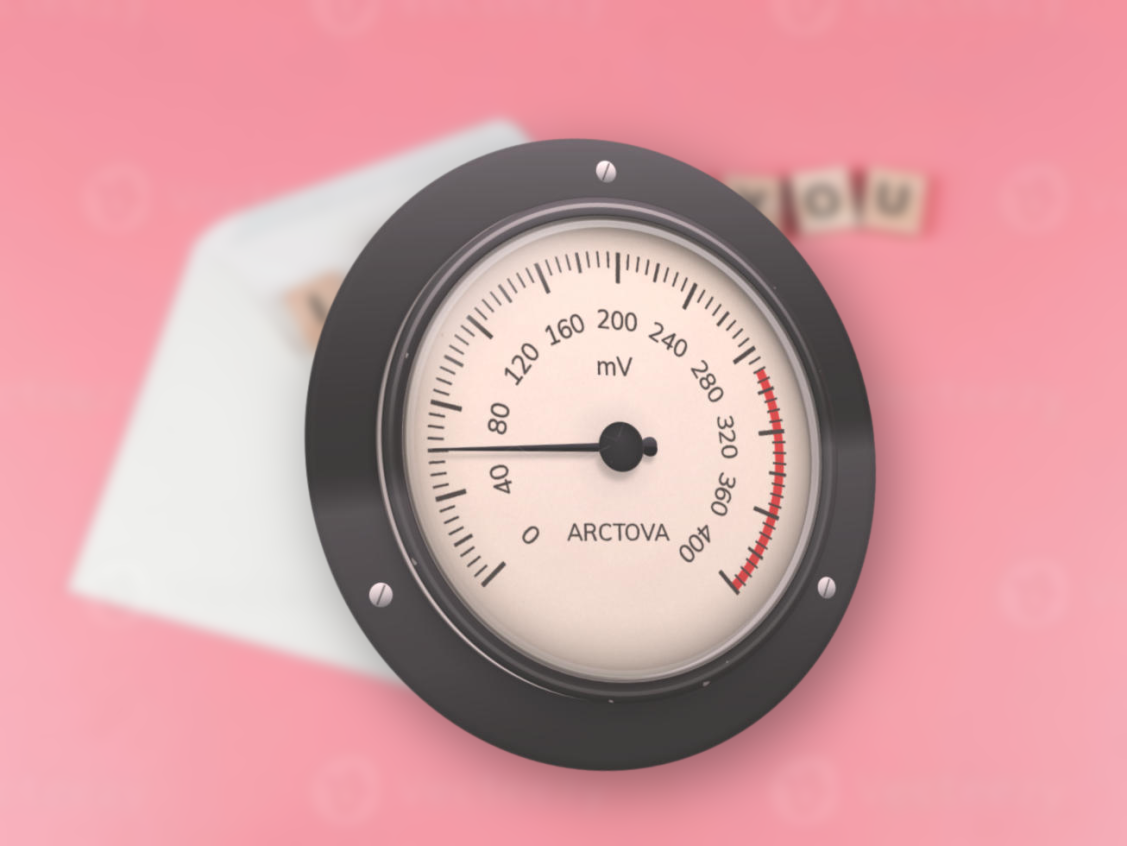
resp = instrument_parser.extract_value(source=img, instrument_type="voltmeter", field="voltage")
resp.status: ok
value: 60 mV
